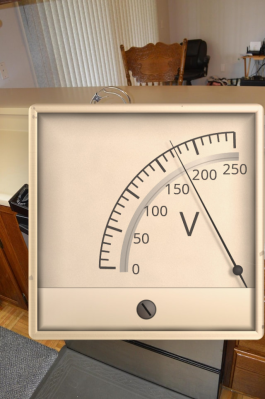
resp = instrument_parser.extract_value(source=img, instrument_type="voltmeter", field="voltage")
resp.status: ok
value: 175 V
